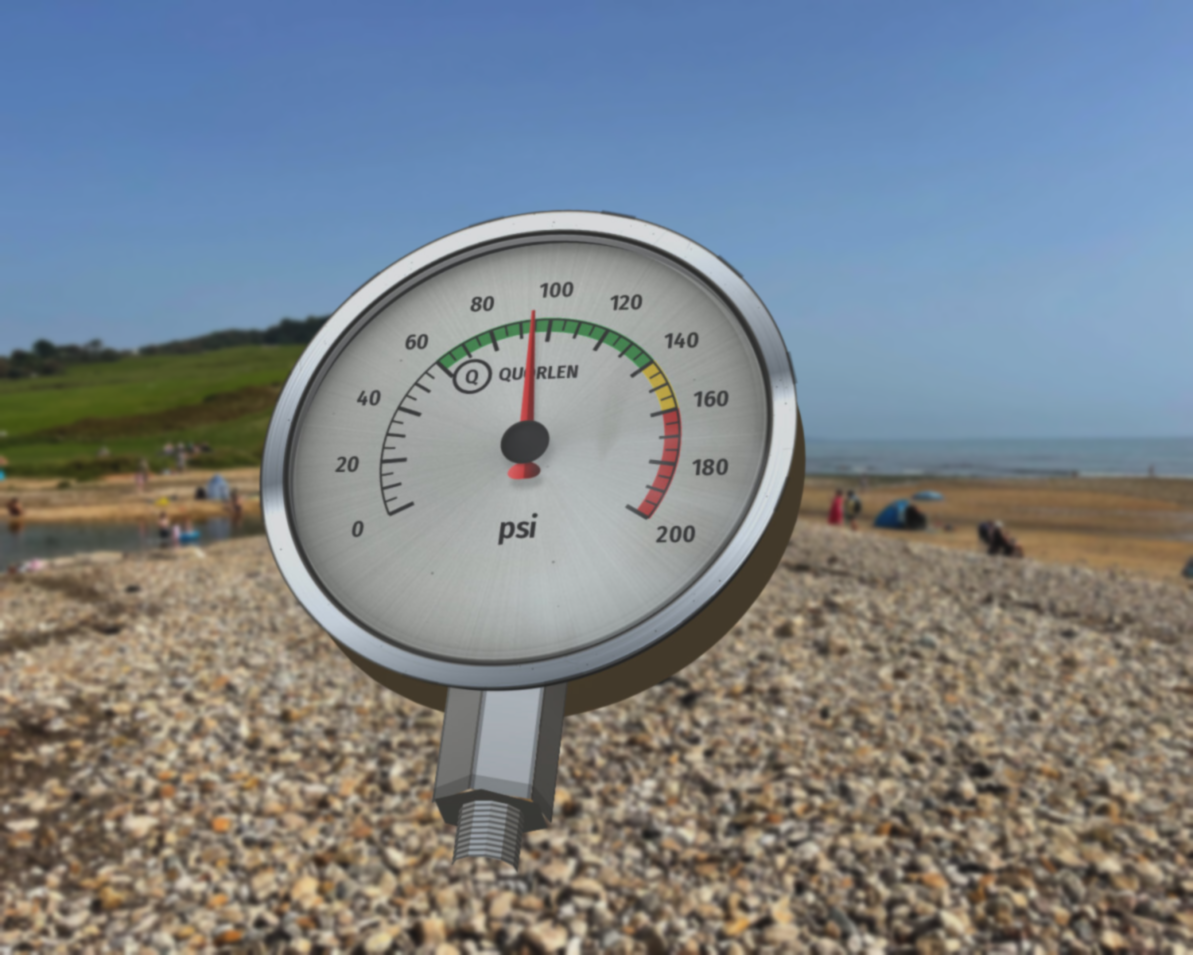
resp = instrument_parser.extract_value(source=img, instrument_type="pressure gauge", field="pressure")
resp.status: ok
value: 95 psi
